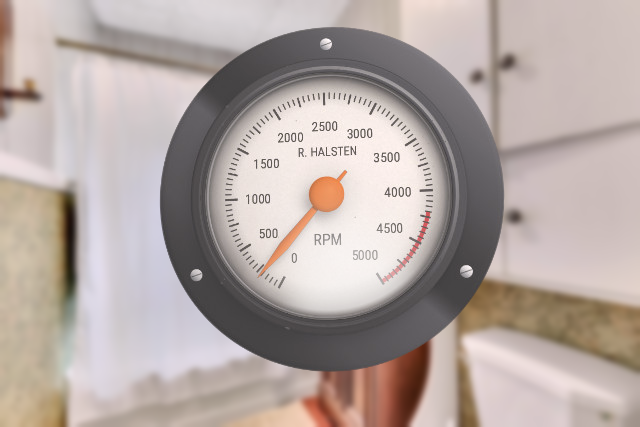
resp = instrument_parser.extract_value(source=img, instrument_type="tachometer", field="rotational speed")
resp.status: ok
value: 200 rpm
